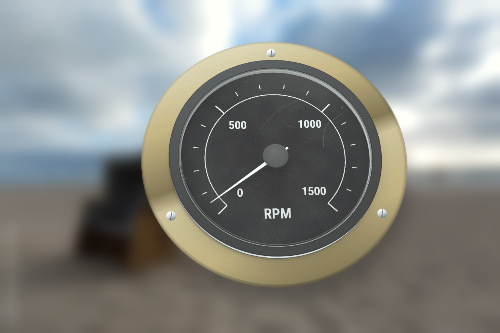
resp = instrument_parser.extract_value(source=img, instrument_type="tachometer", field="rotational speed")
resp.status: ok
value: 50 rpm
